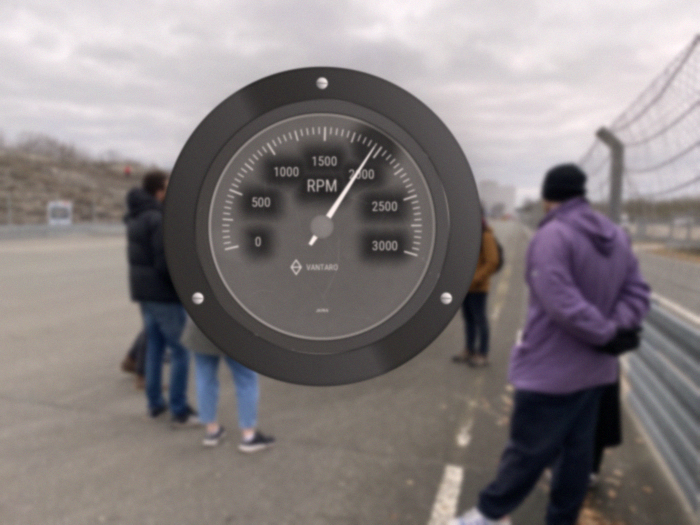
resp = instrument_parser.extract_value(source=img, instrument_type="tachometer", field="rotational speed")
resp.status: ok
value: 1950 rpm
